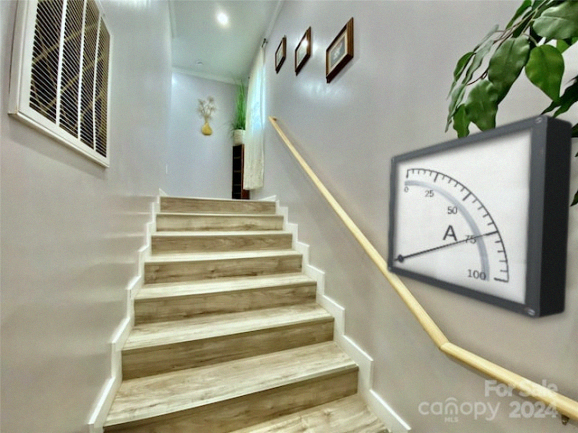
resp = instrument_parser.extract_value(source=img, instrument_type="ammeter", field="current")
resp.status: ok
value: 75 A
